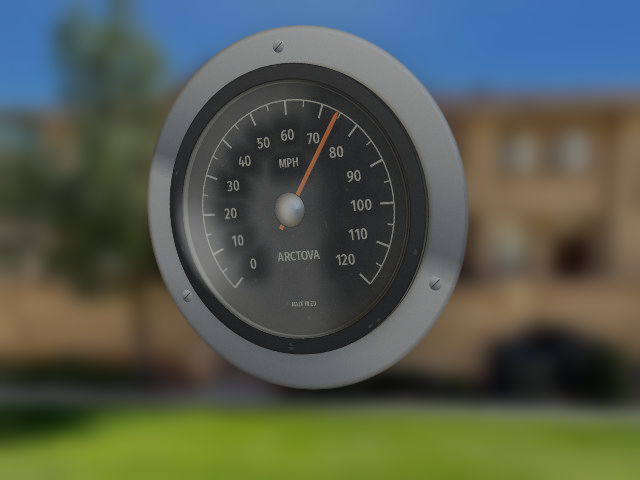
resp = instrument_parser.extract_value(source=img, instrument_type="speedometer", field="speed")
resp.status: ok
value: 75 mph
